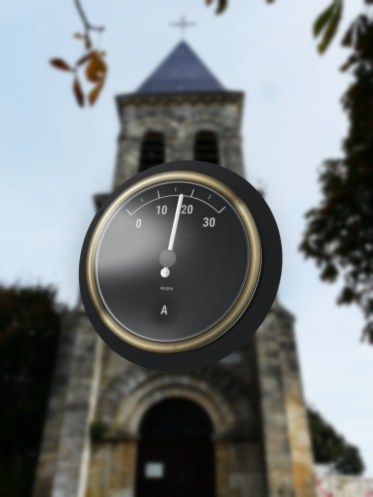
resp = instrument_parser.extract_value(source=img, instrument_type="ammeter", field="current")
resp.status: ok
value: 17.5 A
